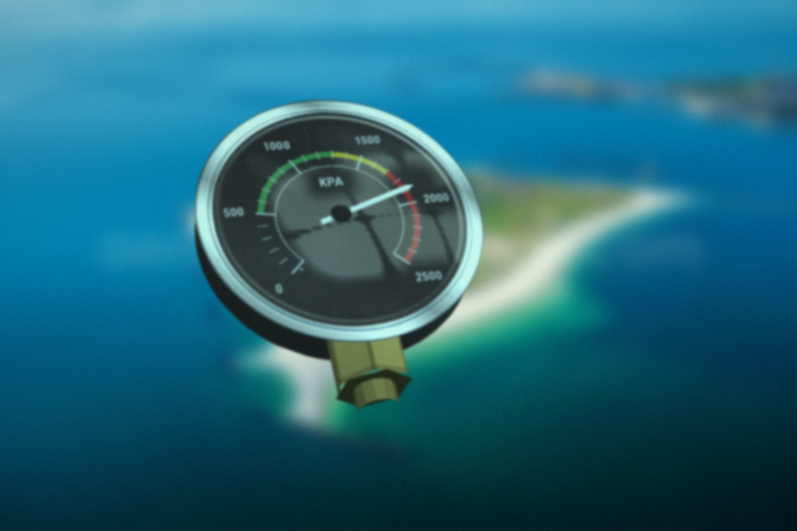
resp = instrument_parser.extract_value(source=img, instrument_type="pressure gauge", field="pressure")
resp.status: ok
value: 1900 kPa
